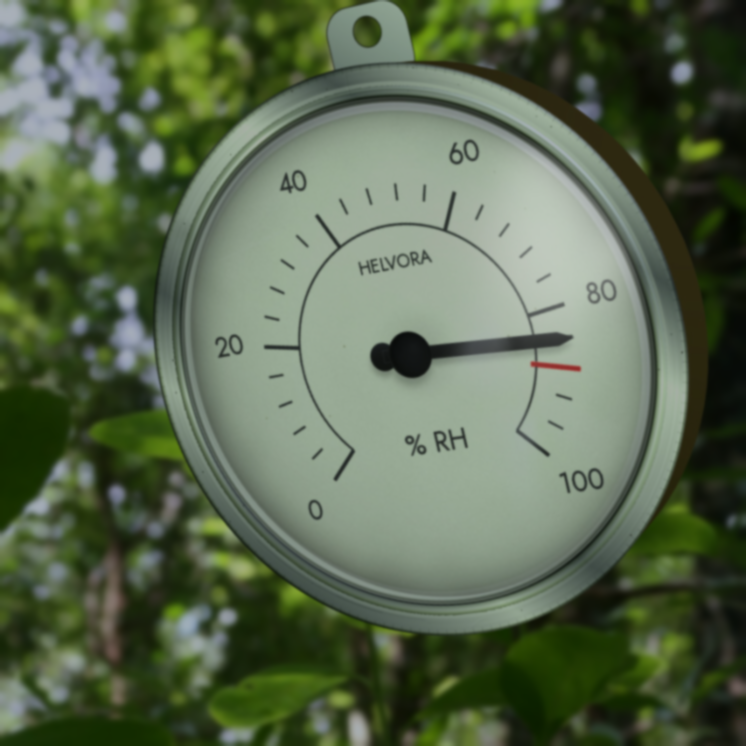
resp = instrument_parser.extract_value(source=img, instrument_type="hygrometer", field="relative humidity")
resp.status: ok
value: 84 %
